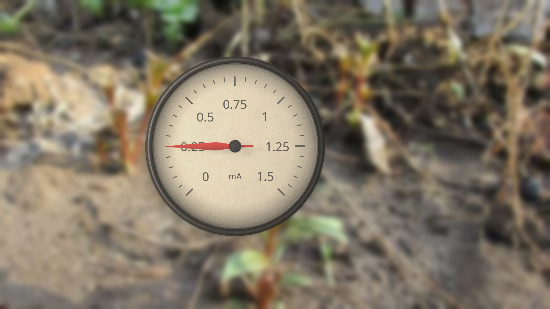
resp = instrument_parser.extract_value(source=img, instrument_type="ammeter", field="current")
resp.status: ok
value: 0.25 mA
